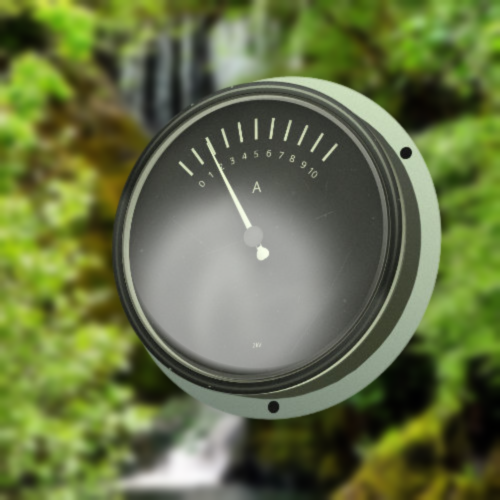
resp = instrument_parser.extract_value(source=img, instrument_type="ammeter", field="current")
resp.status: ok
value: 2 A
